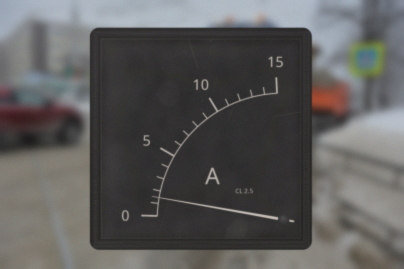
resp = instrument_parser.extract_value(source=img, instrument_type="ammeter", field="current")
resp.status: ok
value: 1.5 A
